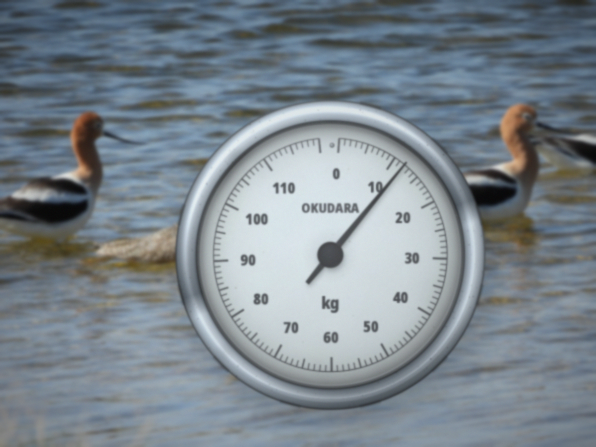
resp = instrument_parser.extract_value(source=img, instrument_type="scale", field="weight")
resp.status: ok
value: 12 kg
